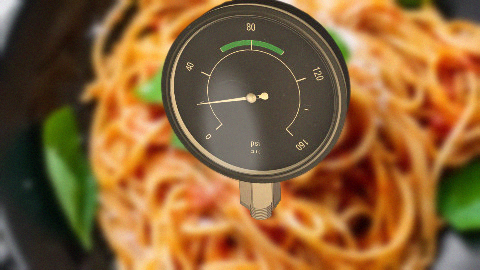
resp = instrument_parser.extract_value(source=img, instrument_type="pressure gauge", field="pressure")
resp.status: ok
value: 20 psi
